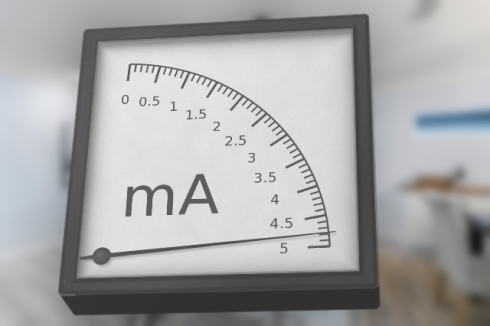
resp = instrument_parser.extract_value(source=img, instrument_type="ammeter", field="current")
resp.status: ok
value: 4.8 mA
